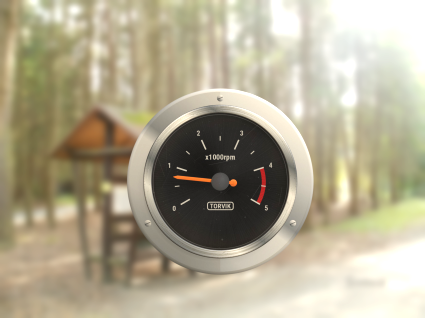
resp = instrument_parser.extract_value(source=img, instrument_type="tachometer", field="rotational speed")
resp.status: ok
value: 750 rpm
